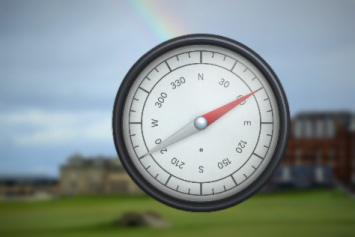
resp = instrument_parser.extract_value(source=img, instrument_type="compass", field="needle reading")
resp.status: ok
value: 60 °
